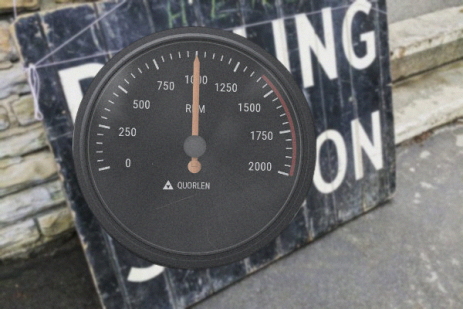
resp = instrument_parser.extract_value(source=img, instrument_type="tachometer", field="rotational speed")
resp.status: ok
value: 1000 rpm
